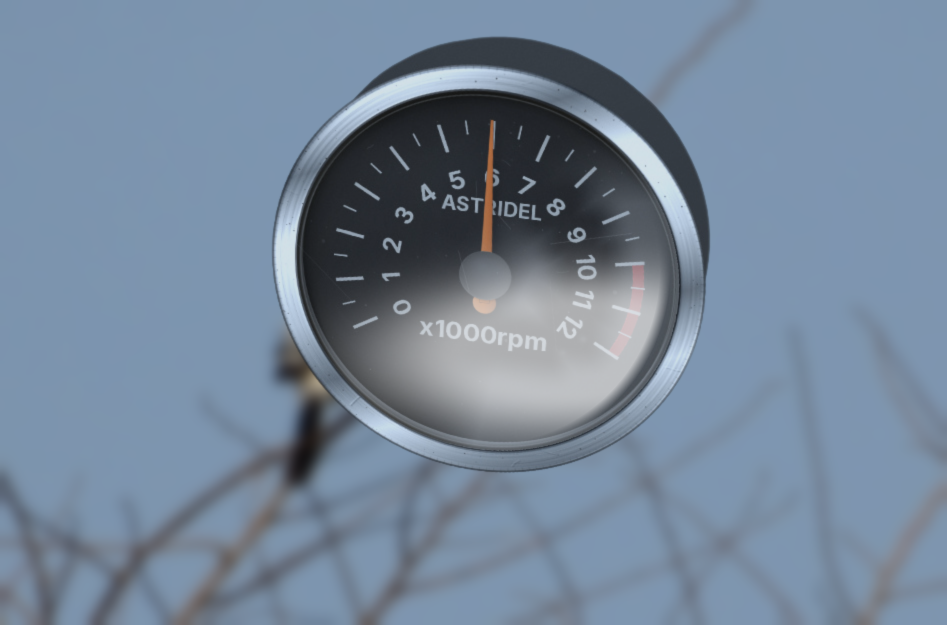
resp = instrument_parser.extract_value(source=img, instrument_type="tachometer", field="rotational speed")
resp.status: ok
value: 6000 rpm
